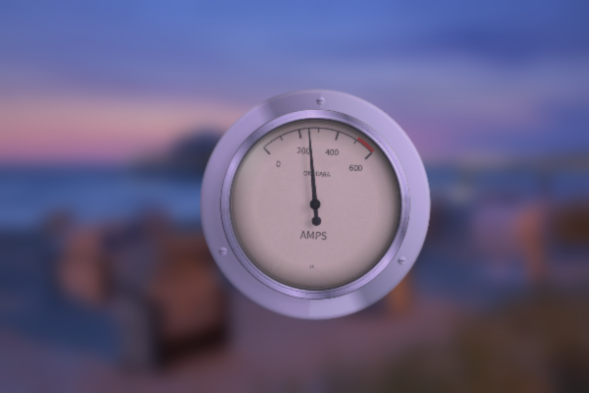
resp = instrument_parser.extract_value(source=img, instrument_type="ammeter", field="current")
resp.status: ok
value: 250 A
